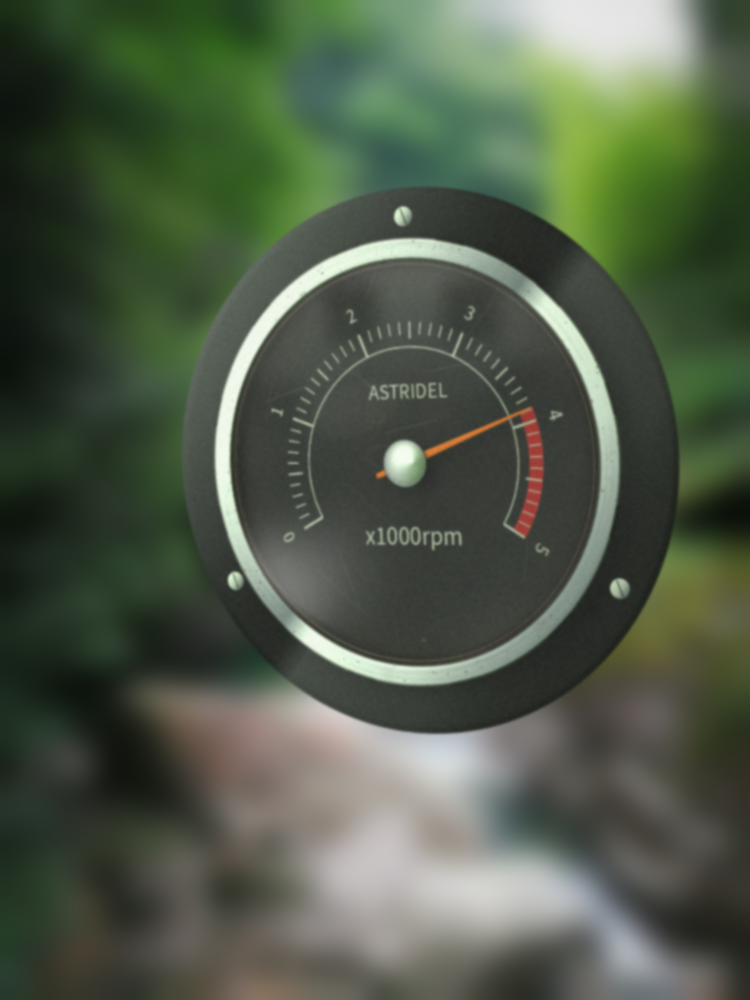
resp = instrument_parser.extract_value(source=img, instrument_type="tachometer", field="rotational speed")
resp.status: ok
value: 3900 rpm
